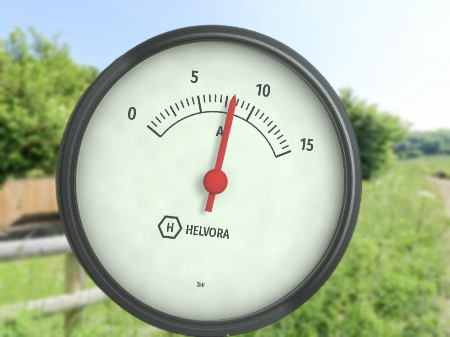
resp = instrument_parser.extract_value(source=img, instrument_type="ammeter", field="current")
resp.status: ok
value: 8 A
